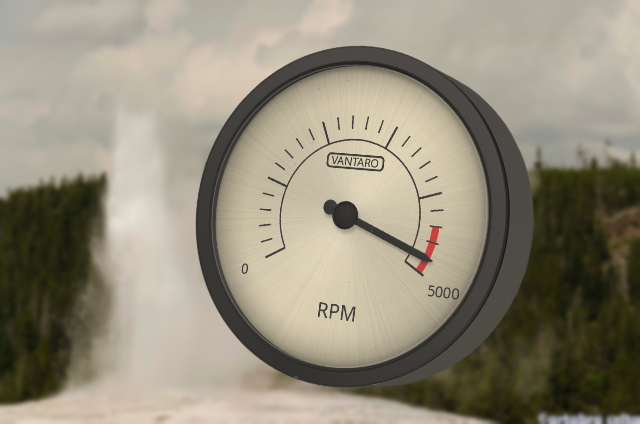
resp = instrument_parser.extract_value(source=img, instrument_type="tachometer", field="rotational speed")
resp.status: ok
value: 4800 rpm
